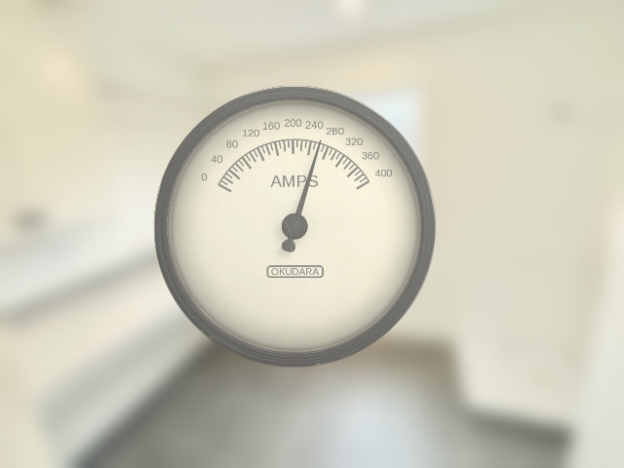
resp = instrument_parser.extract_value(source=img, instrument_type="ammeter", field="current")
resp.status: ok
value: 260 A
